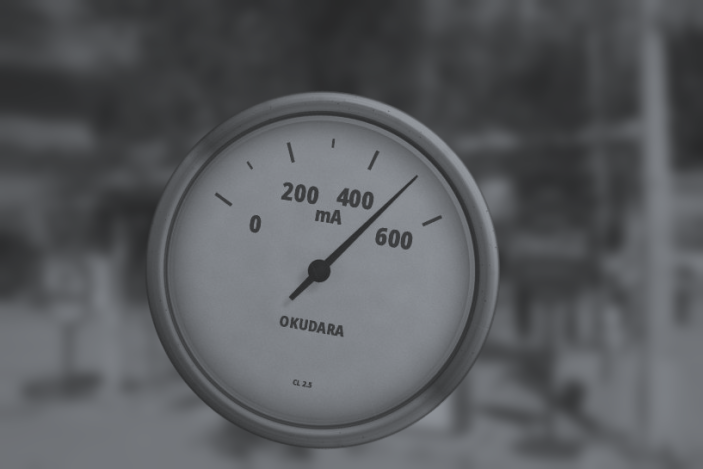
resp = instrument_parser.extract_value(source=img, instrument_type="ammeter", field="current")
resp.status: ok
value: 500 mA
